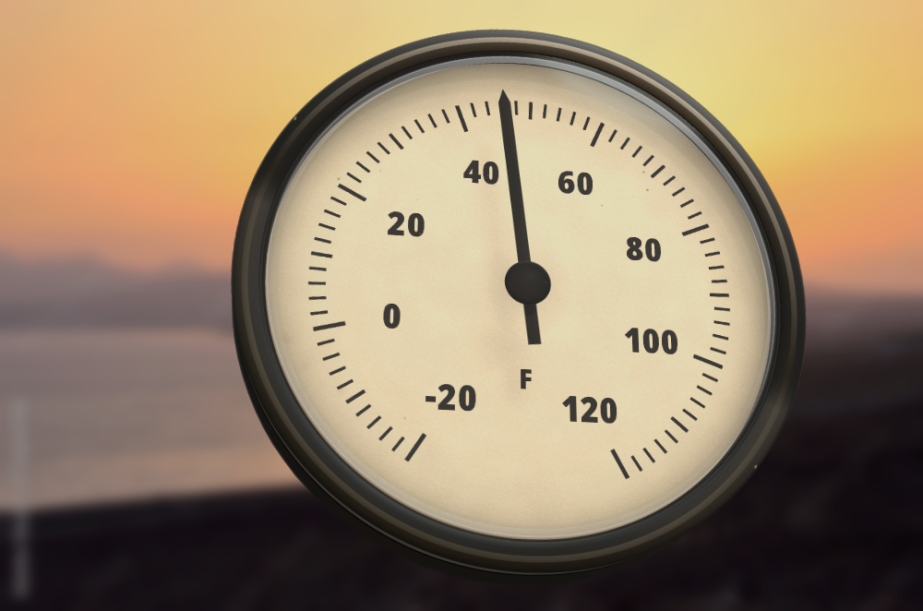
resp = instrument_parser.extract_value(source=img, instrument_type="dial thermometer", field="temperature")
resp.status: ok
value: 46 °F
